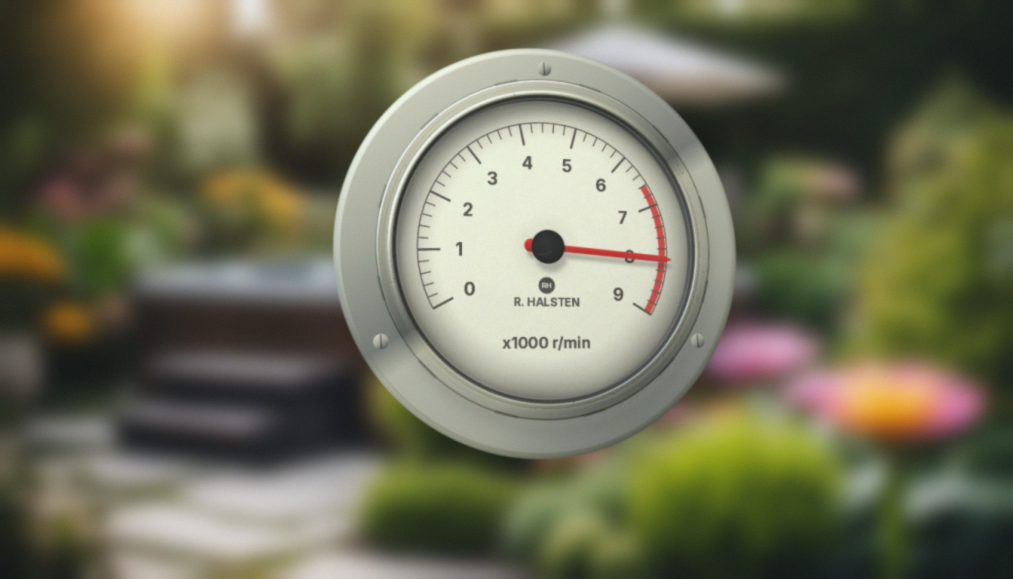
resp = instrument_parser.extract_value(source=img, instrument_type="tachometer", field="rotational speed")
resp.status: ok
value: 8000 rpm
